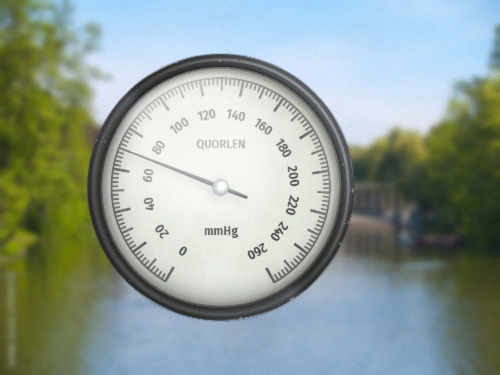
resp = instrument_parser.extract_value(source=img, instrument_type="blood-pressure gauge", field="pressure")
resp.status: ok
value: 70 mmHg
